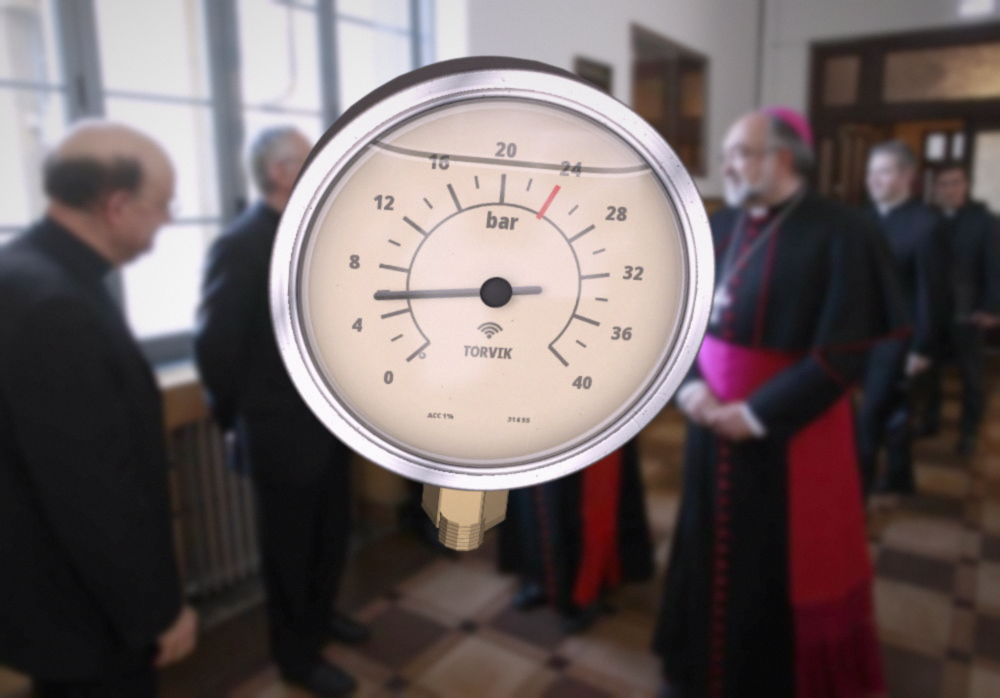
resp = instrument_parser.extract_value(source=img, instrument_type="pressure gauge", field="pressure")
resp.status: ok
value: 6 bar
